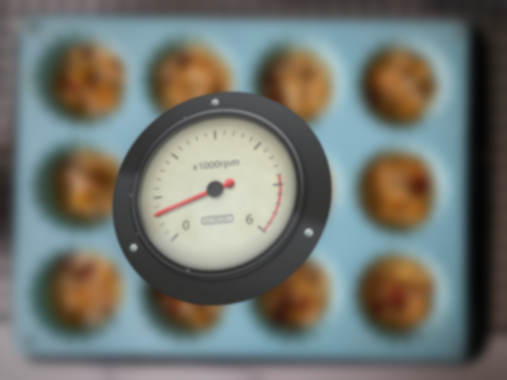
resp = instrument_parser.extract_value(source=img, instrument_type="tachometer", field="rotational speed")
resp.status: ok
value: 600 rpm
